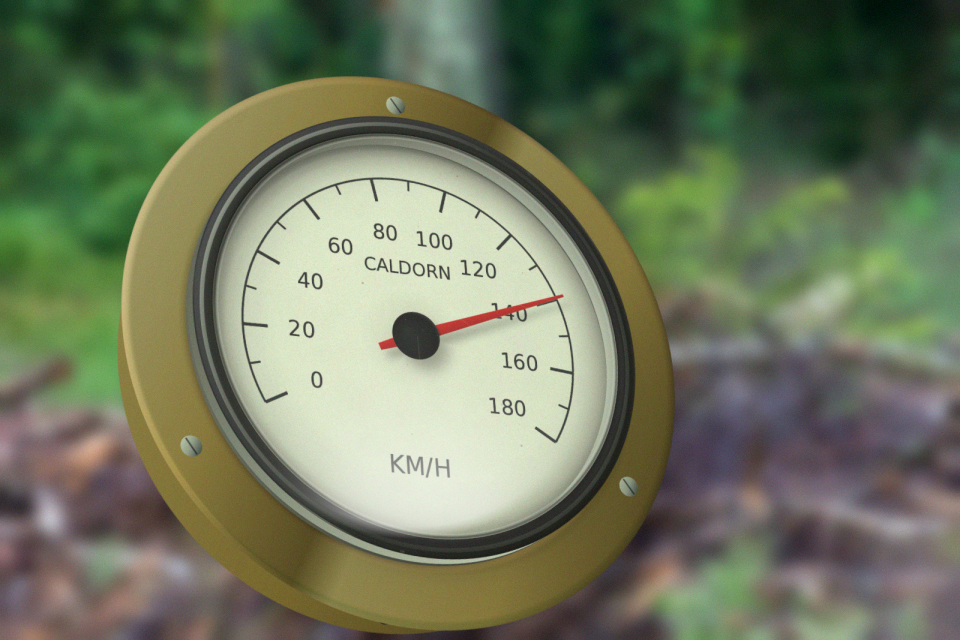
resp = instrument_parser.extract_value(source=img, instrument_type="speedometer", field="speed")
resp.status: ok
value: 140 km/h
